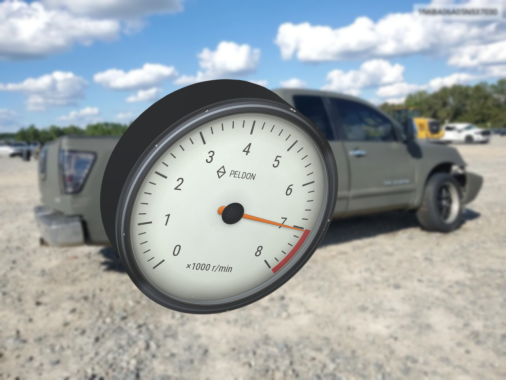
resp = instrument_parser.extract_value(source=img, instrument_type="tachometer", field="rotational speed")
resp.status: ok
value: 7000 rpm
